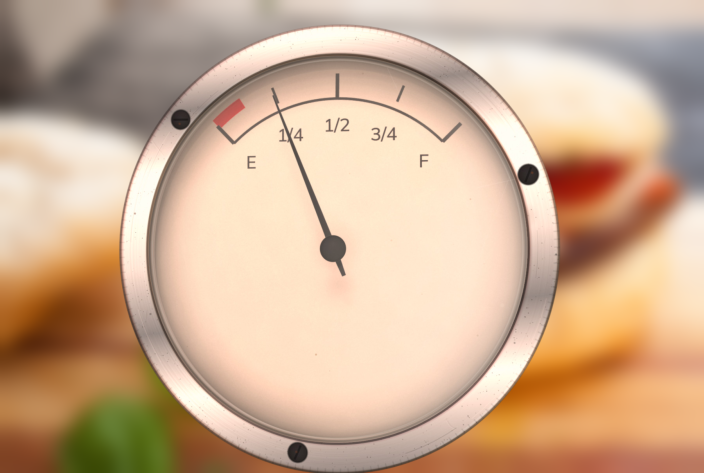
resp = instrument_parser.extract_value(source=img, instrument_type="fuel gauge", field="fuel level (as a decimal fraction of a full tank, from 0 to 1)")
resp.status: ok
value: 0.25
